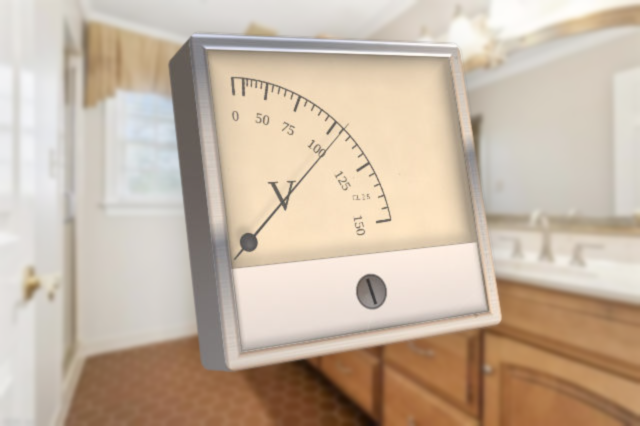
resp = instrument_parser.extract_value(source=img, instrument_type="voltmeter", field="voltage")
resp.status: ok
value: 105 V
